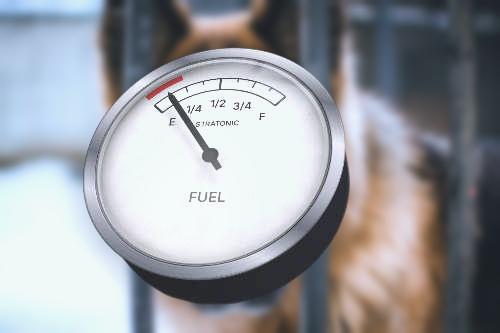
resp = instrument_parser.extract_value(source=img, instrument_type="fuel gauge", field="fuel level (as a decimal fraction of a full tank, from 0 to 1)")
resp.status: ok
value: 0.125
